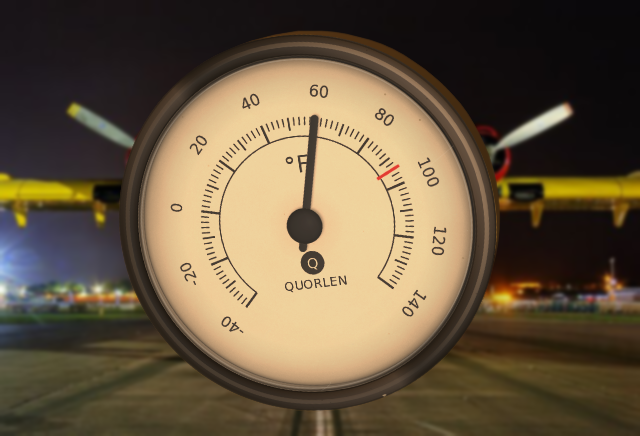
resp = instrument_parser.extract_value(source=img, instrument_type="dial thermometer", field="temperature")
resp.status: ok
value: 60 °F
